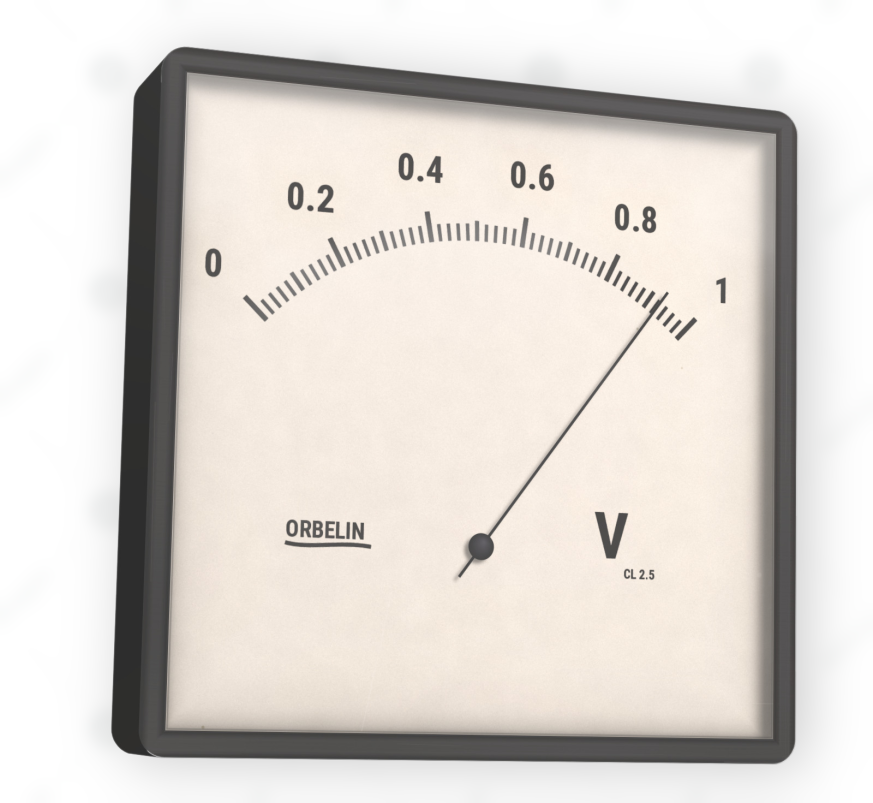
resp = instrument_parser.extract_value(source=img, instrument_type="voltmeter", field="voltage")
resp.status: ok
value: 0.92 V
